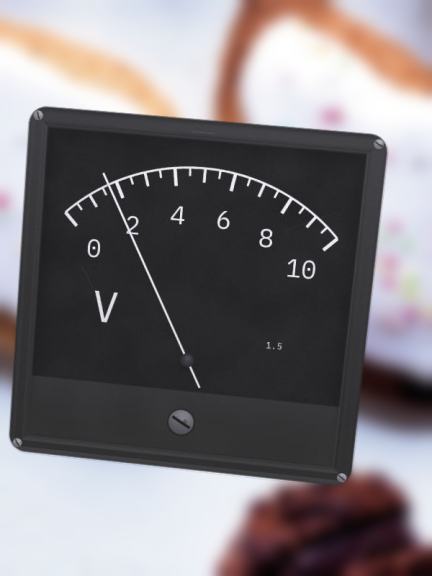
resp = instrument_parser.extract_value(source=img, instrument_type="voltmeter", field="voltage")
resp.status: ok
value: 1.75 V
